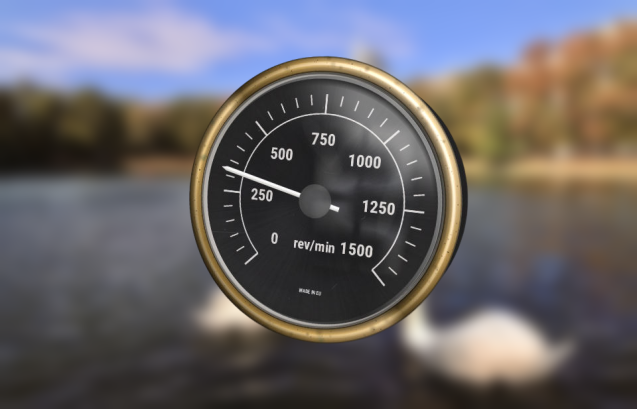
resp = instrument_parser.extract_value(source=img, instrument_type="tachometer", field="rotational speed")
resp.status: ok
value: 325 rpm
